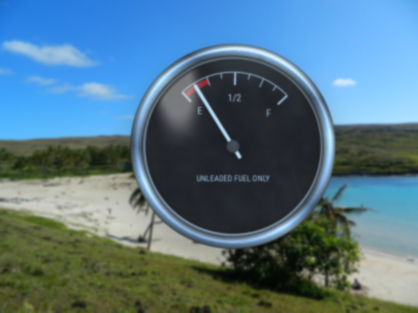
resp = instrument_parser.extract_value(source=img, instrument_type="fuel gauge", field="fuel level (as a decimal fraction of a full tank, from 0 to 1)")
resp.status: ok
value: 0.125
